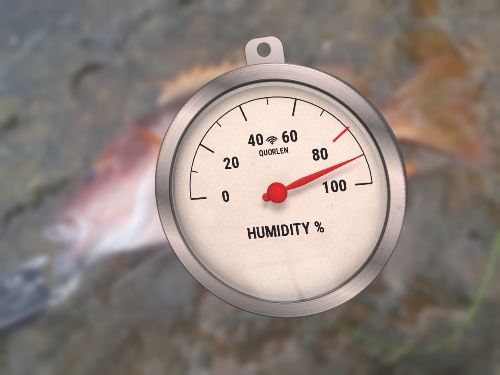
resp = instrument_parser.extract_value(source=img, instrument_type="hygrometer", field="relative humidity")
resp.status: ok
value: 90 %
